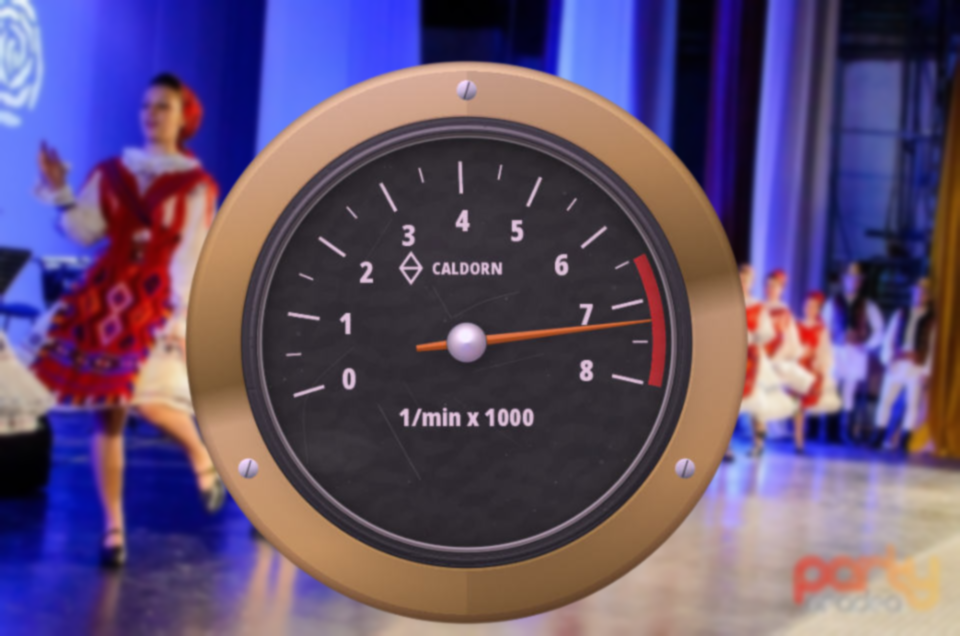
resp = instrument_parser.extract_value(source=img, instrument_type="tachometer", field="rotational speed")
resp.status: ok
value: 7250 rpm
